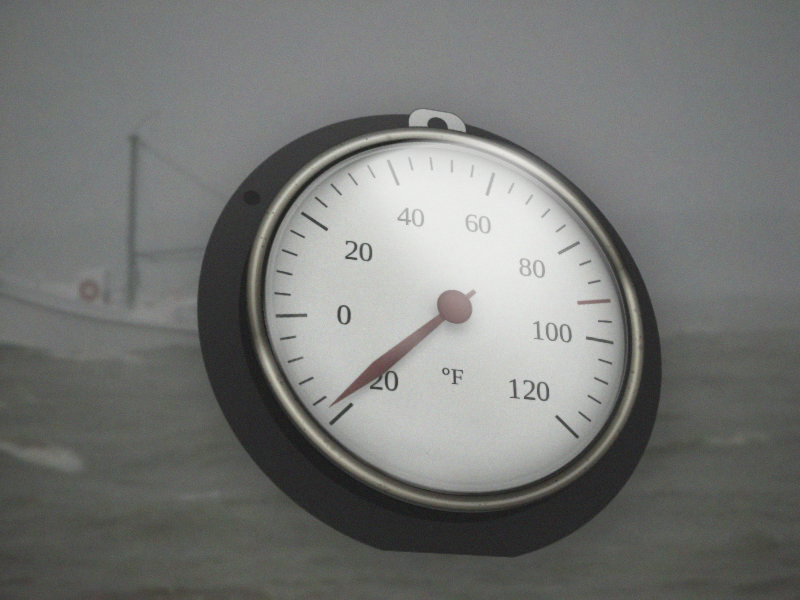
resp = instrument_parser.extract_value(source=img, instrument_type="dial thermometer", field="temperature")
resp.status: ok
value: -18 °F
